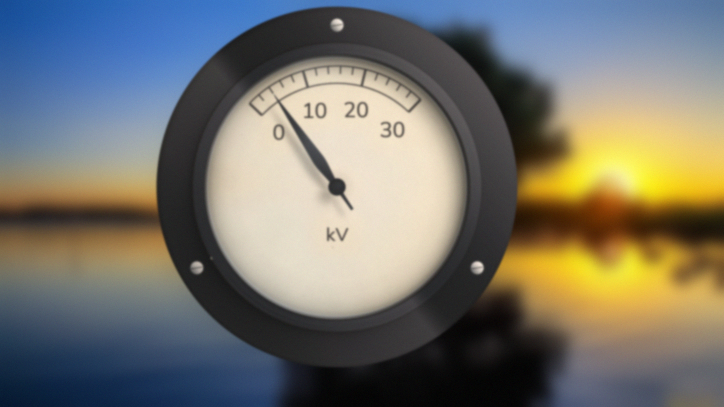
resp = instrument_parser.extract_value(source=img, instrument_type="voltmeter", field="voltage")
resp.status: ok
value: 4 kV
